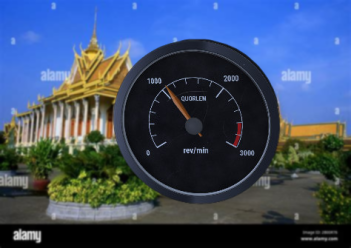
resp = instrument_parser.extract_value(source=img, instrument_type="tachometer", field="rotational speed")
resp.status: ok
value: 1100 rpm
